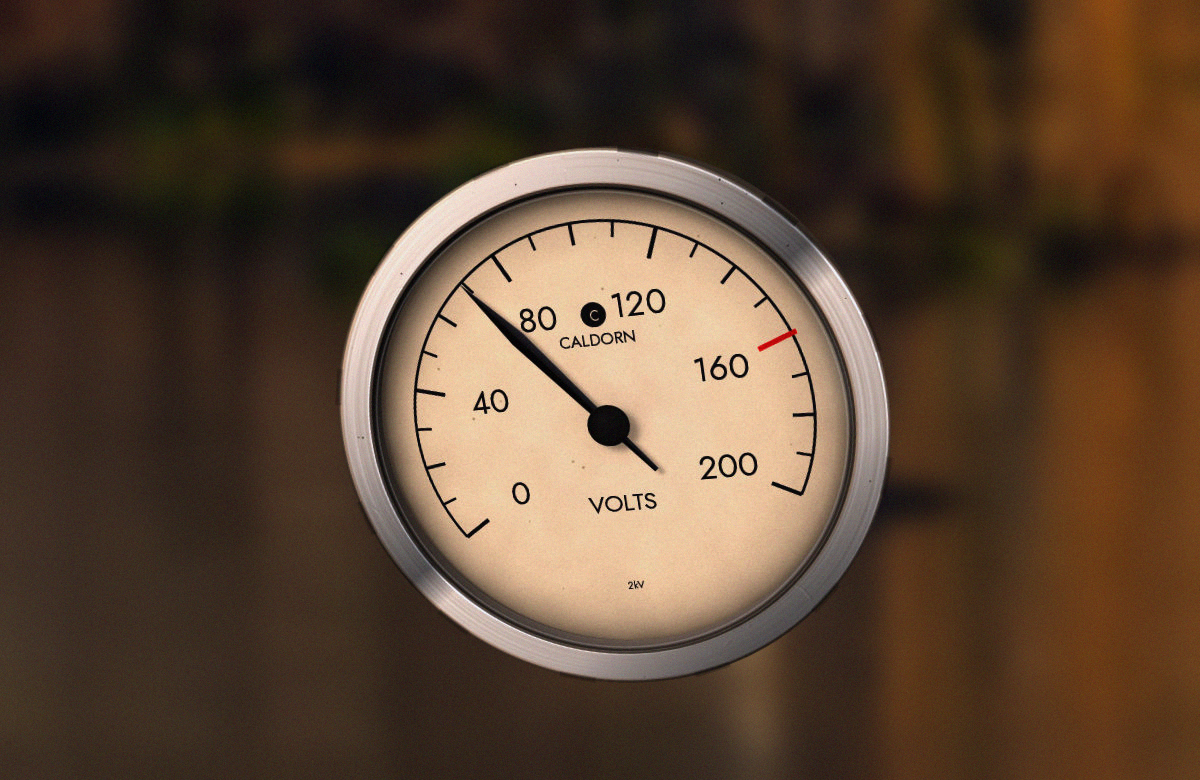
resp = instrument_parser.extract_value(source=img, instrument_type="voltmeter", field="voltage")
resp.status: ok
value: 70 V
